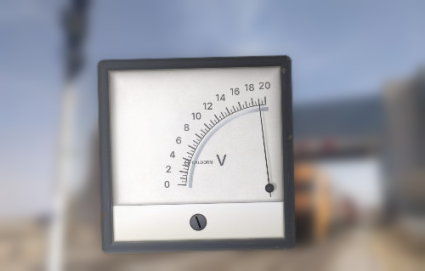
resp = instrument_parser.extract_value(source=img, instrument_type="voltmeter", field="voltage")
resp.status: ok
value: 19 V
